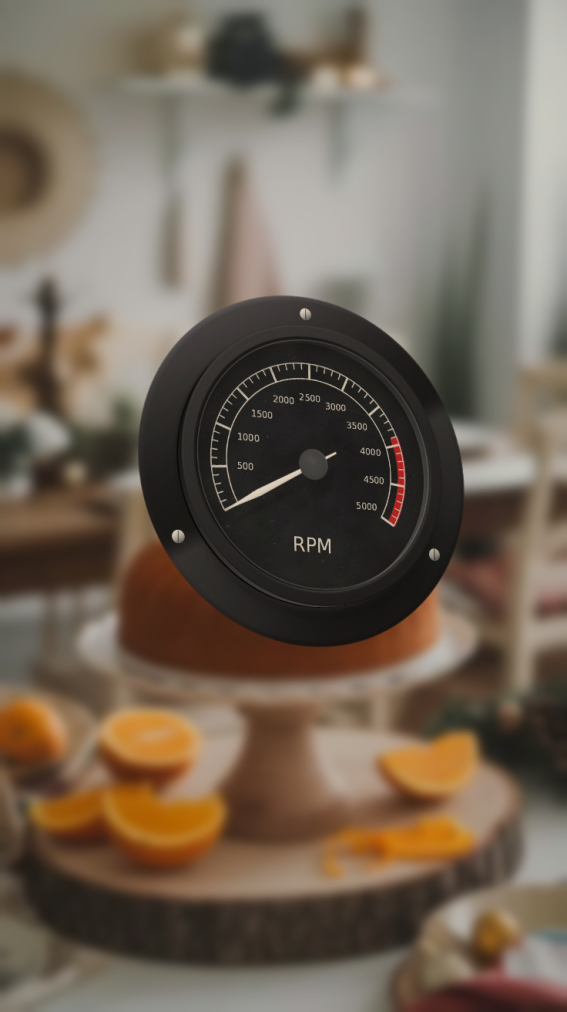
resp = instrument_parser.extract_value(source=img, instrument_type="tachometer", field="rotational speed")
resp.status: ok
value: 0 rpm
